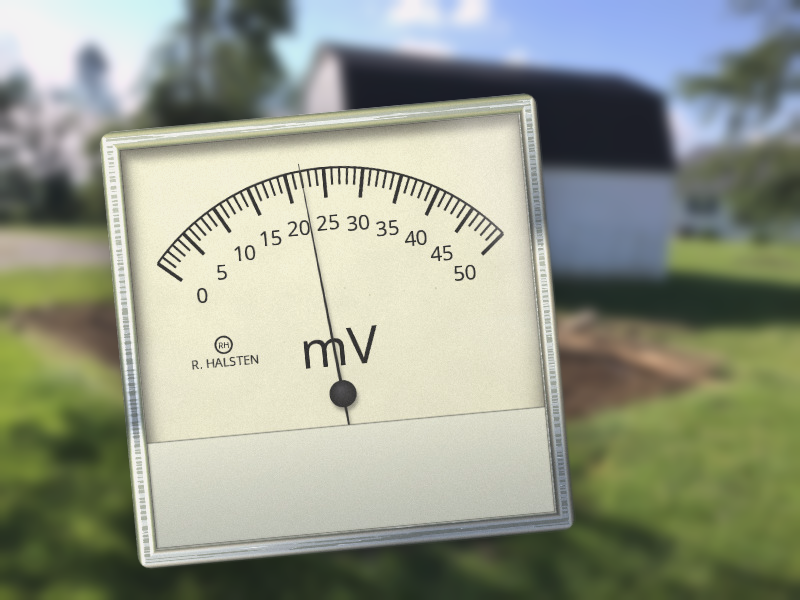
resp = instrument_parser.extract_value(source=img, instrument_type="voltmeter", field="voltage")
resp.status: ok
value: 22 mV
